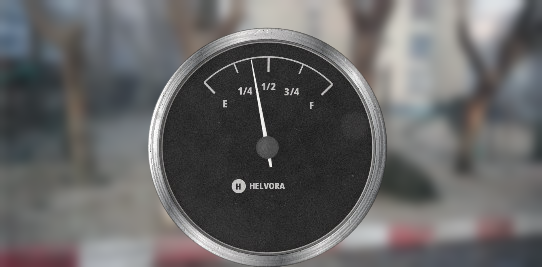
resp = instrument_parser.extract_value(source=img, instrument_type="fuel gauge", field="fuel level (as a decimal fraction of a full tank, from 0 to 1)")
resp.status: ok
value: 0.375
